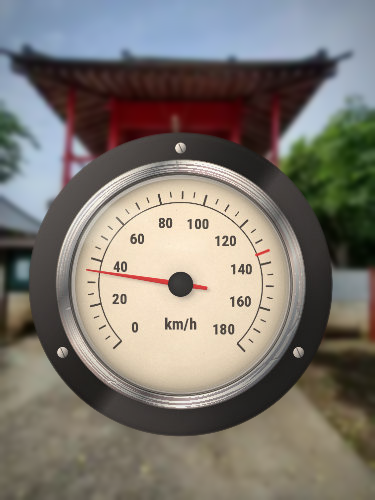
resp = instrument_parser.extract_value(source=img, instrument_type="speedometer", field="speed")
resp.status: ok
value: 35 km/h
